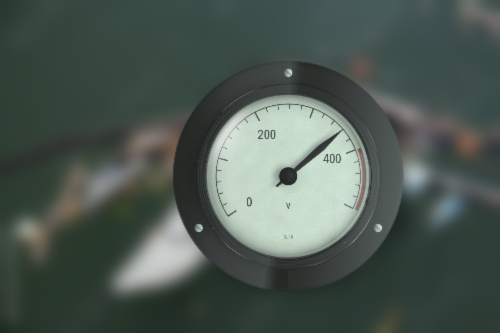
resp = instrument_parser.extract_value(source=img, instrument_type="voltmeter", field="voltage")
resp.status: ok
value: 360 V
